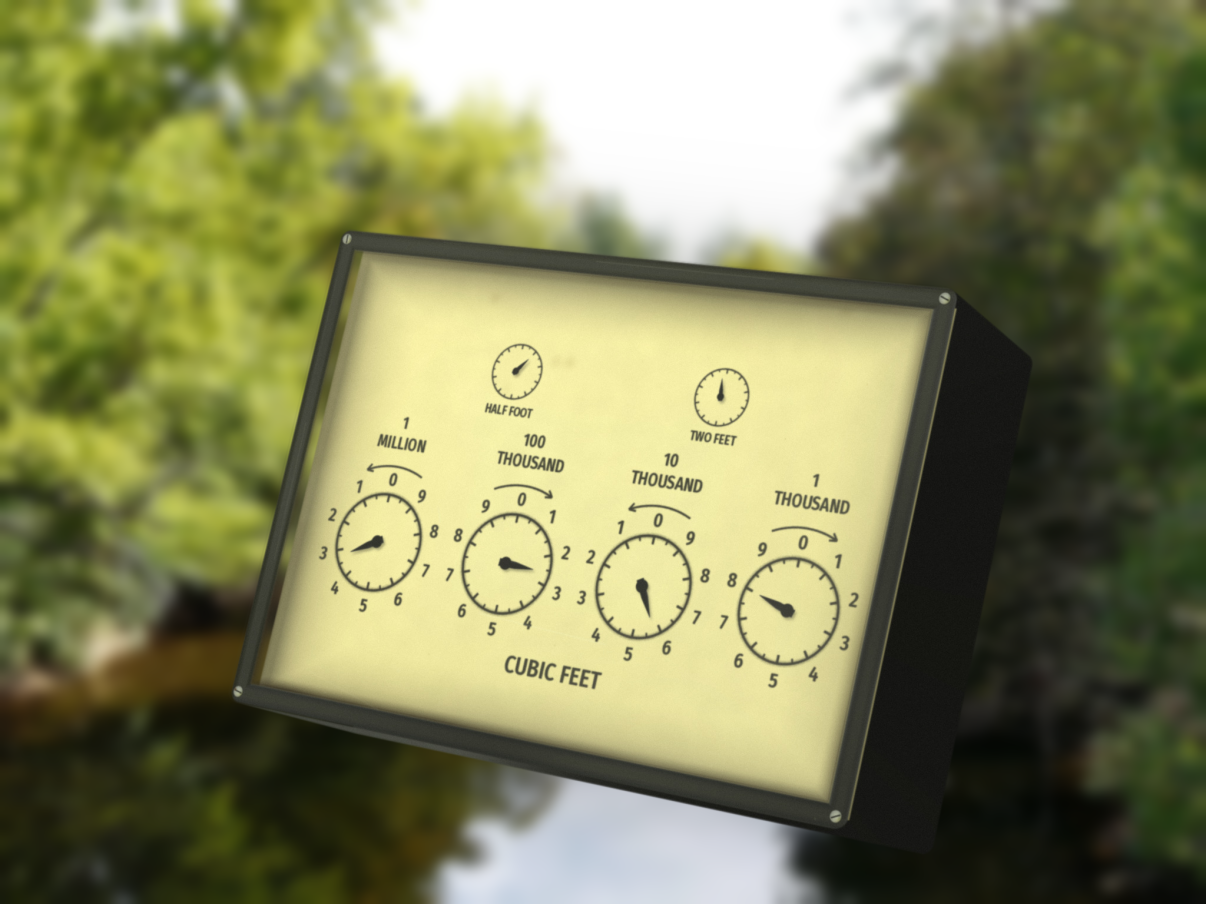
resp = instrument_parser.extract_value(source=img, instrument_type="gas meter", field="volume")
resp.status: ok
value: 325800 ft³
